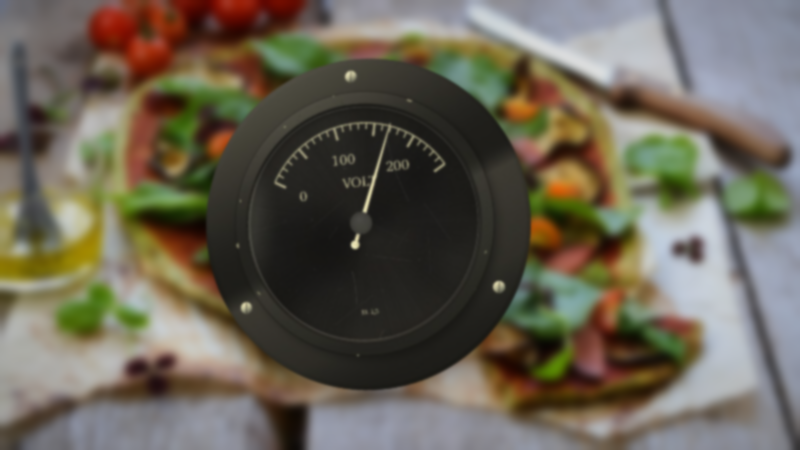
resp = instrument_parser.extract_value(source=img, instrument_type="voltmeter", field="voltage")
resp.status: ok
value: 170 V
